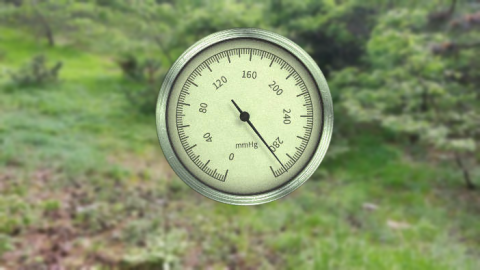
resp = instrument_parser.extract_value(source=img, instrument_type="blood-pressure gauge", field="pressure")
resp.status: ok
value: 290 mmHg
